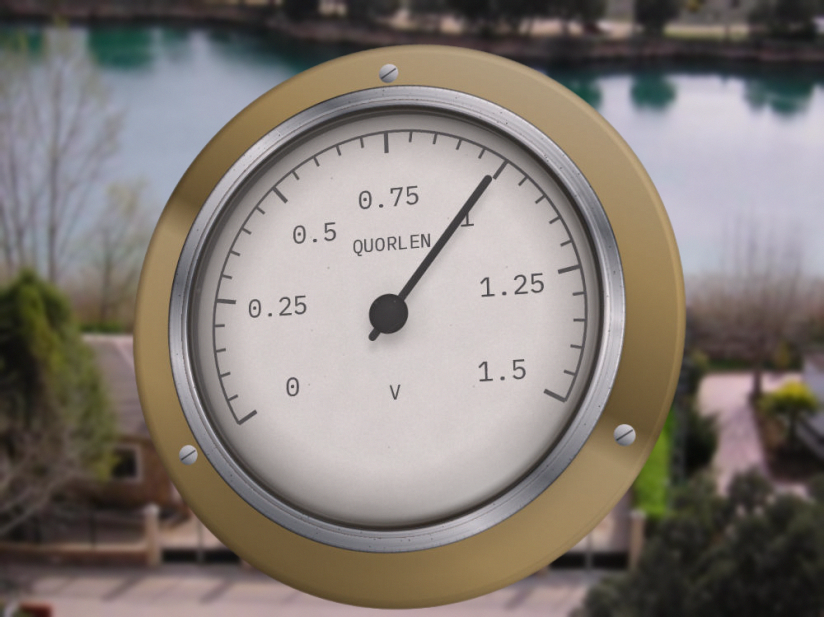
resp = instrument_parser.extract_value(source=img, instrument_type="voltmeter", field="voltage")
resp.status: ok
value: 1 V
